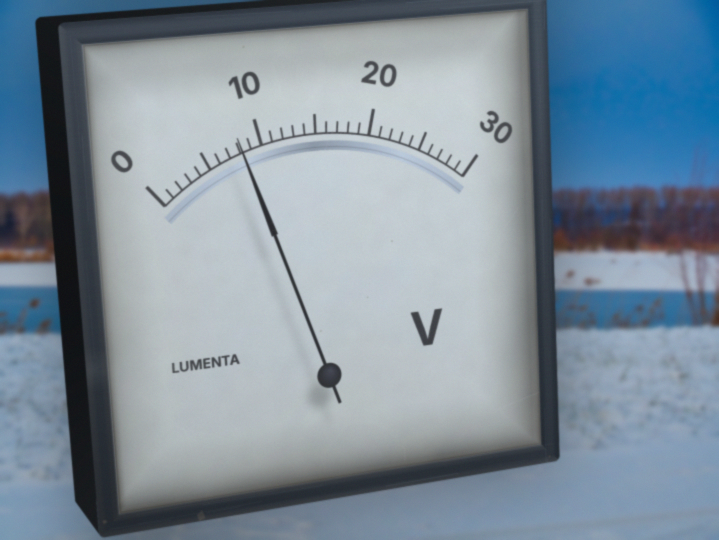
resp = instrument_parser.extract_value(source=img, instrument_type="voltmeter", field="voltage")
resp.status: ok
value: 8 V
